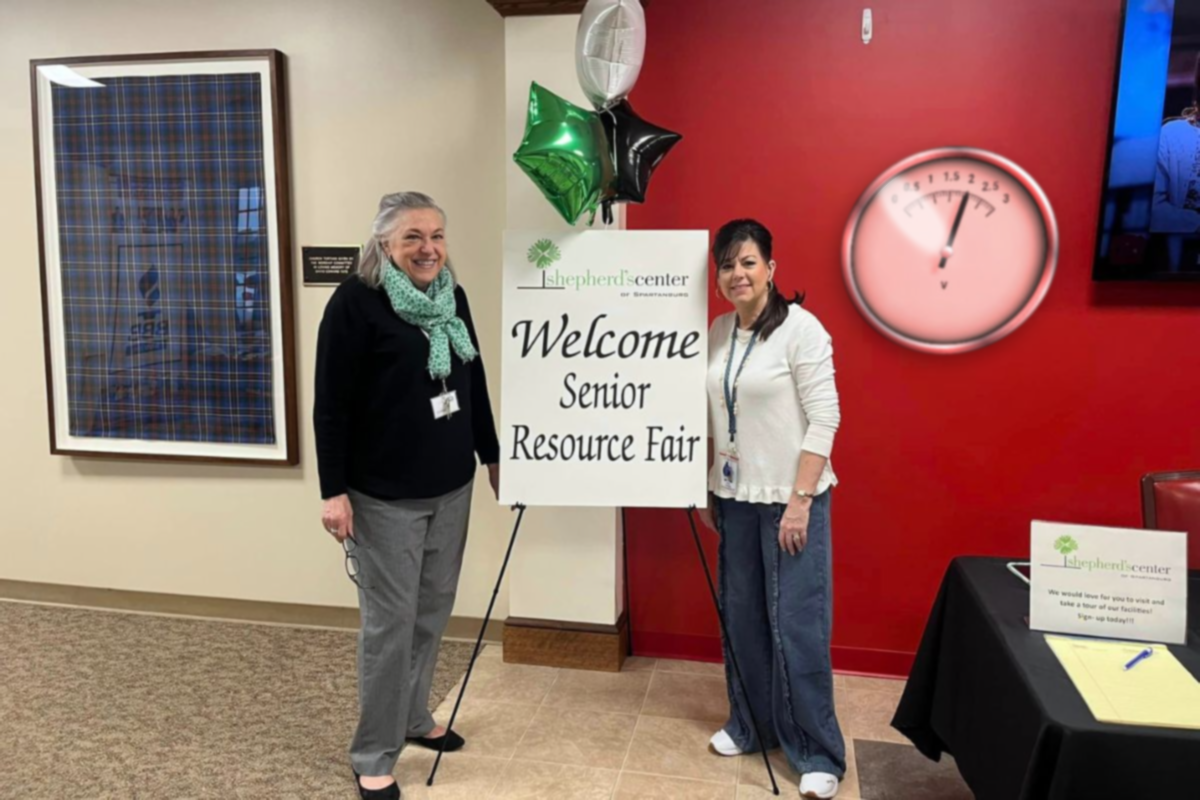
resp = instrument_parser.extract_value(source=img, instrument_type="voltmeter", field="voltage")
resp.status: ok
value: 2 V
